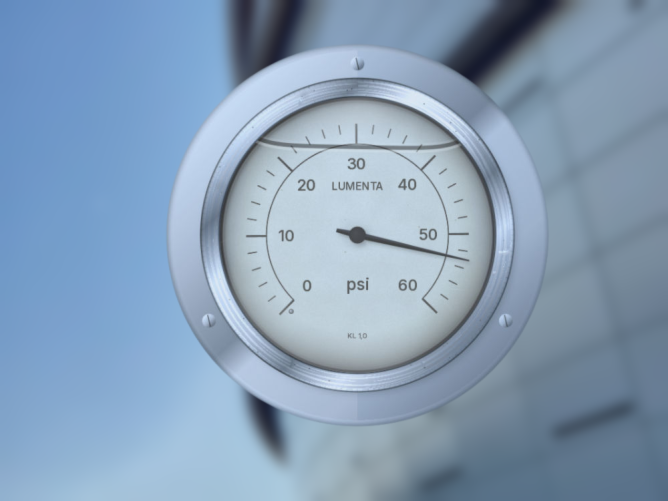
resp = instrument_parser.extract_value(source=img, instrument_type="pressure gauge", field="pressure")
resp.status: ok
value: 53 psi
